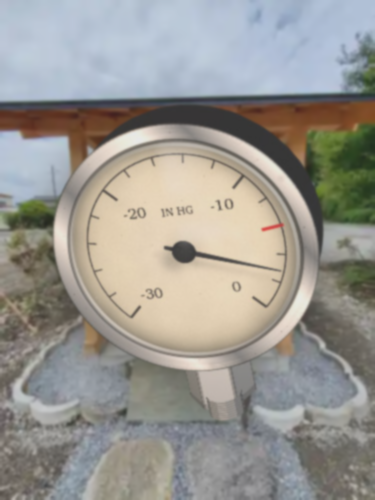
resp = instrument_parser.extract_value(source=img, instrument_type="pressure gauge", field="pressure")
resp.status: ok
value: -3 inHg
